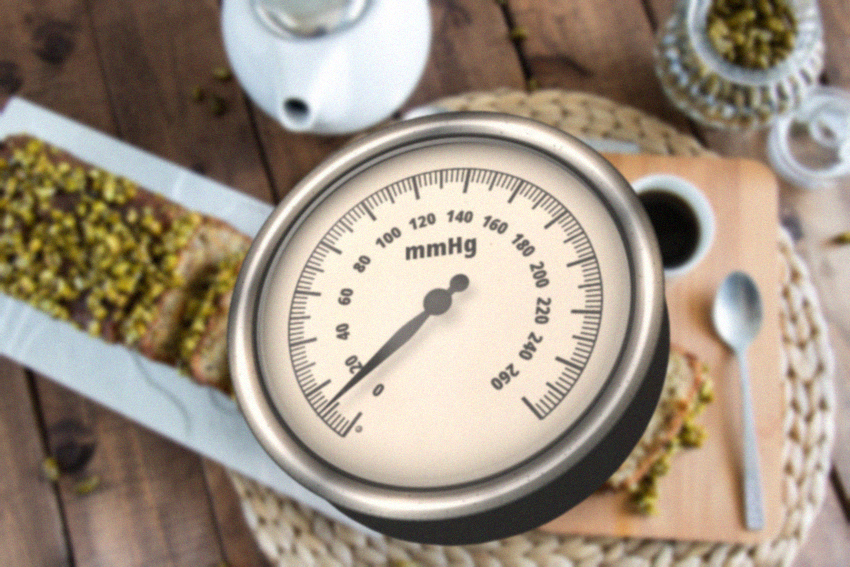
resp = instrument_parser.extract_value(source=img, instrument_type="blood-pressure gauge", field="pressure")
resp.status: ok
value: 10 mmHg
